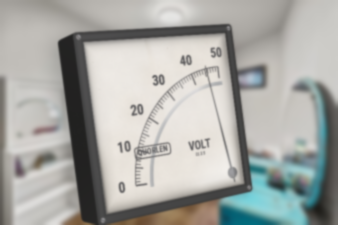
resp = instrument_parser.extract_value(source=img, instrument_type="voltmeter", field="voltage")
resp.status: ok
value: 45 V
